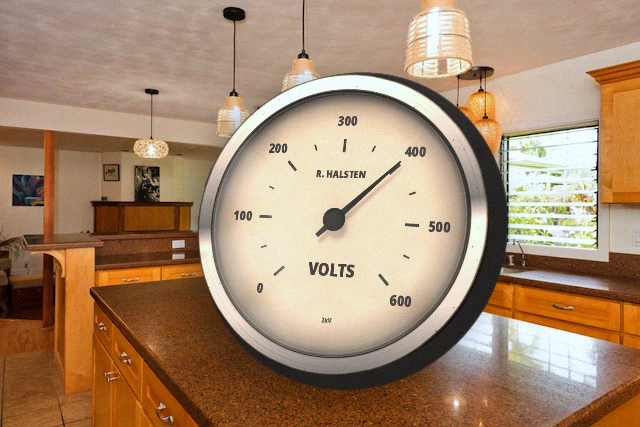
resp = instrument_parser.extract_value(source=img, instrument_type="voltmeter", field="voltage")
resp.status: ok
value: 400 V
